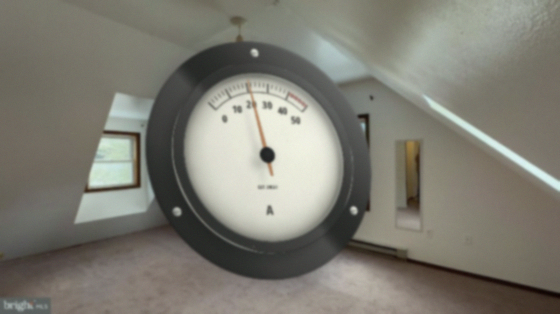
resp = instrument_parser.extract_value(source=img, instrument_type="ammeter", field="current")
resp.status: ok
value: 20 A
